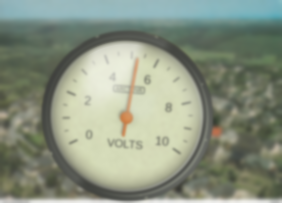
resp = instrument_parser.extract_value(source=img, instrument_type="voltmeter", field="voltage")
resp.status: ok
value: 5.25 V
